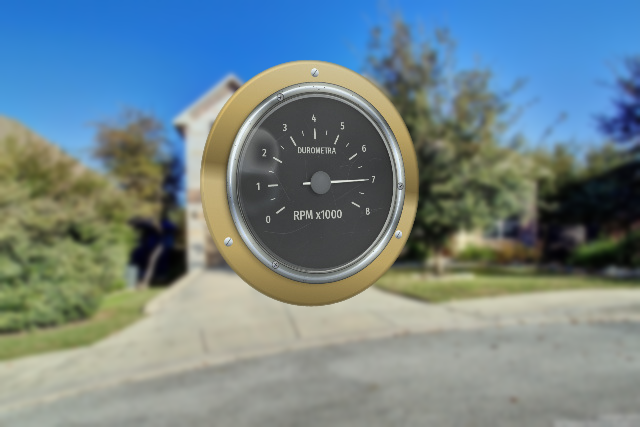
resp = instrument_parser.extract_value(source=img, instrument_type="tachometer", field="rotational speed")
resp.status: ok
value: 7000 rpm
